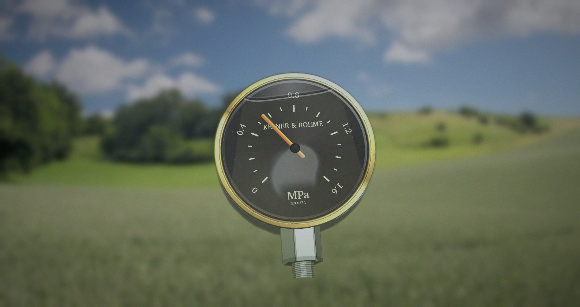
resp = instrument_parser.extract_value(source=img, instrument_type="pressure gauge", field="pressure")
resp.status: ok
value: 0.55 MPa
